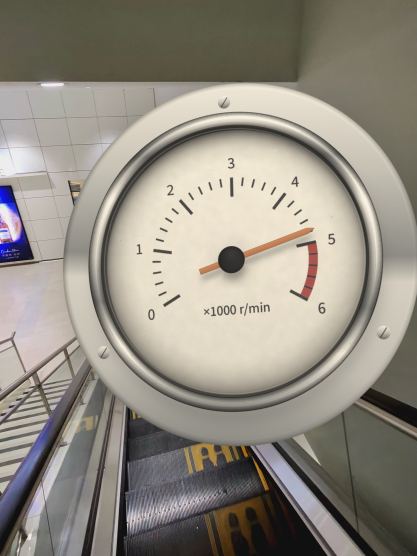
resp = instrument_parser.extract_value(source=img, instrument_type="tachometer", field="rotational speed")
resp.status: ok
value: 4800 rpm
